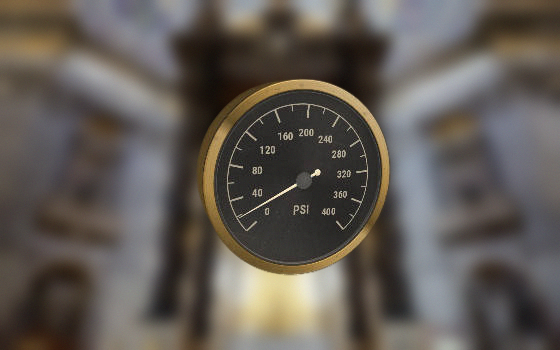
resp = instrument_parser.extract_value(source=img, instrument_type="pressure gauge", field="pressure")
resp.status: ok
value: 20 psi
